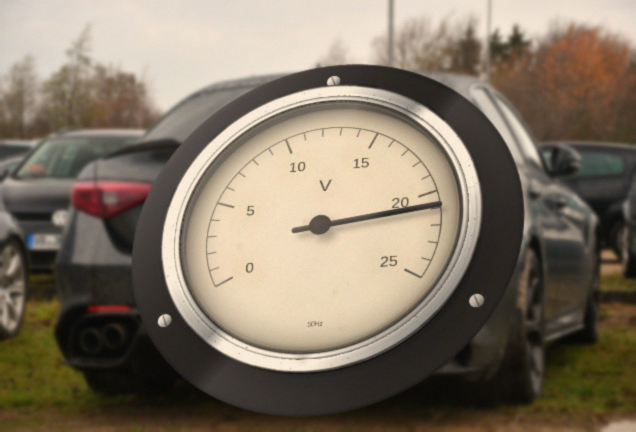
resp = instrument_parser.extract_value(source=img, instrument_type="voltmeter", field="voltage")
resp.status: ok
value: 21 V
